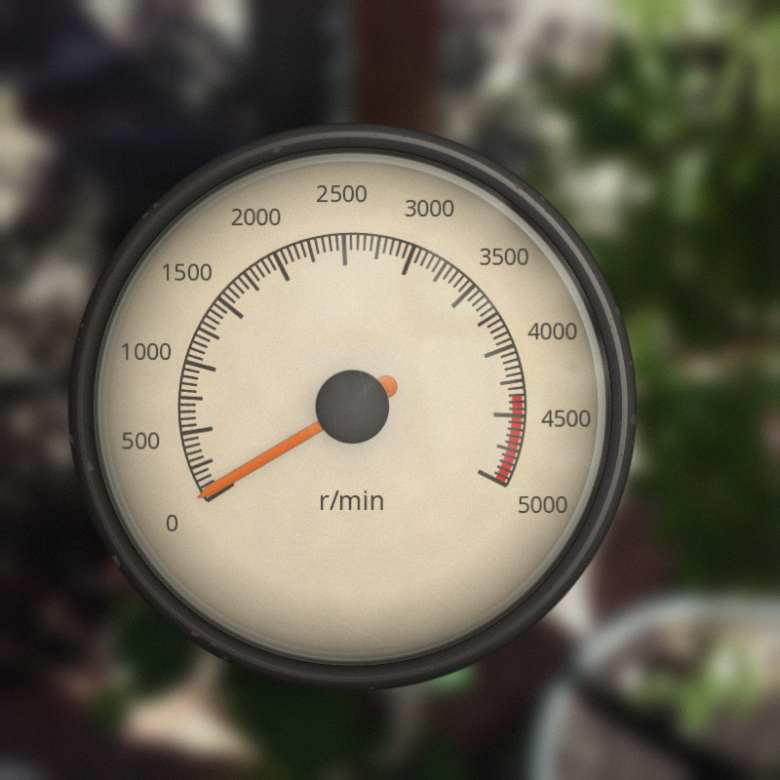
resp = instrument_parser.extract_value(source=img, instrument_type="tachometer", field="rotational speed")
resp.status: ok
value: 50 rpm
